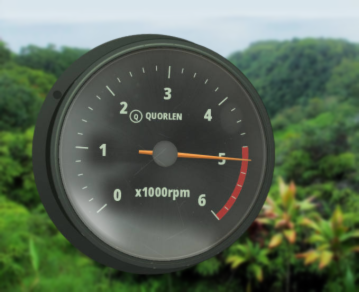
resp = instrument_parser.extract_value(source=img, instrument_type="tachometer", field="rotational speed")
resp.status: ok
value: 5000 rpm
